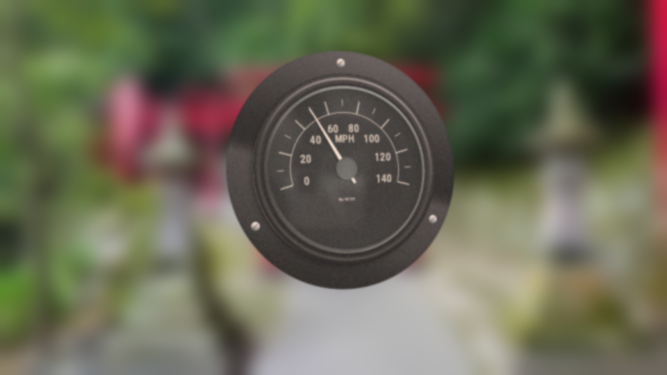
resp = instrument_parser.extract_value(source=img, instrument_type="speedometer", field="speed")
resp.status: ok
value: 50 mph
